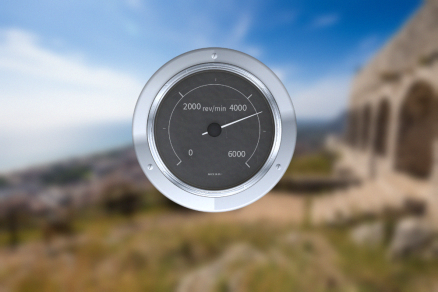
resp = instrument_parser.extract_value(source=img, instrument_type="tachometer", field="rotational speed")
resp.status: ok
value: 4500 rpm
